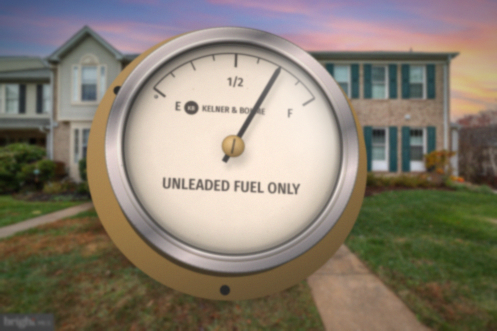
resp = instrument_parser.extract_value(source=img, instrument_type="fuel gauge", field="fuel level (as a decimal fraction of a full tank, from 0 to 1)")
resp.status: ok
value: 0.75
